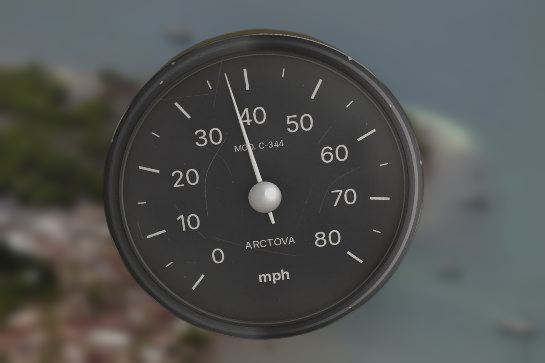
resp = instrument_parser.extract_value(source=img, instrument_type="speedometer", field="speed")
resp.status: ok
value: 37.5 mph
